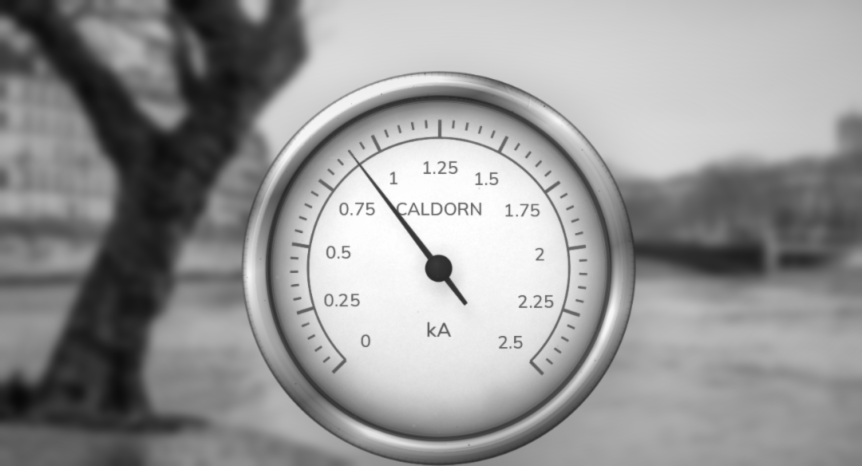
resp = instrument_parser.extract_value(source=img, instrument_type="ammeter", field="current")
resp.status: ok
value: 0.9 kA
